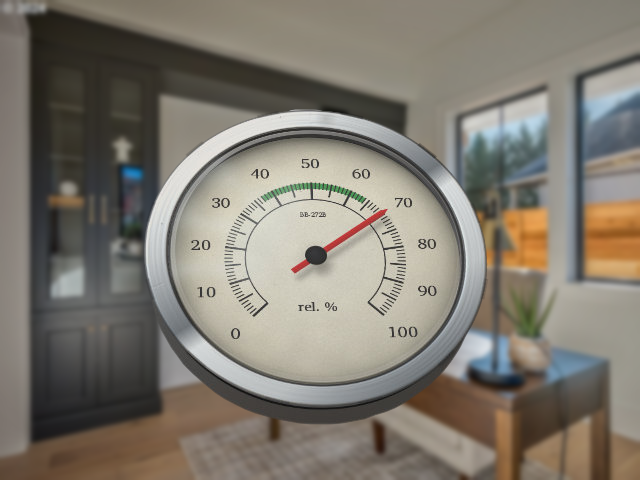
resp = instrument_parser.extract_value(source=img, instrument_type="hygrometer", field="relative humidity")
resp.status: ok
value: 70 %
